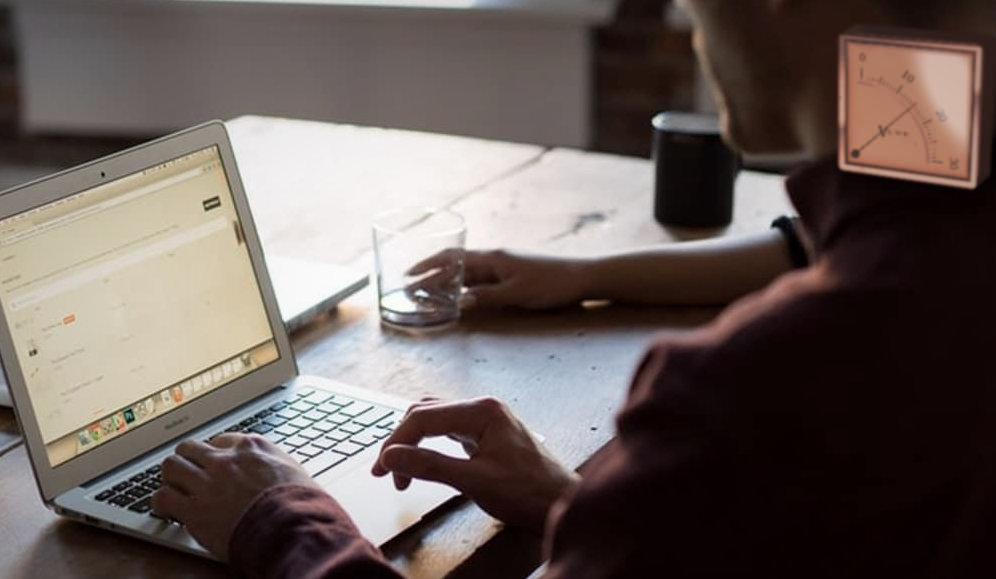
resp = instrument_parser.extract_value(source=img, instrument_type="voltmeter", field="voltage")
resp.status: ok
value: 15 V
